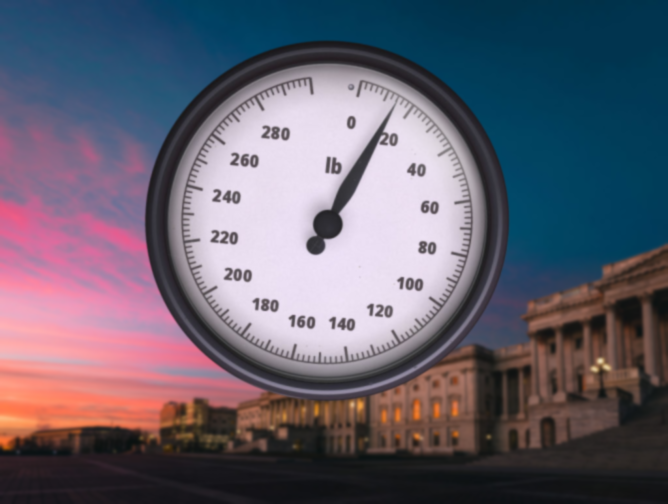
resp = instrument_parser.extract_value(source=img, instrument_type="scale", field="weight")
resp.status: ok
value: 14 lb
